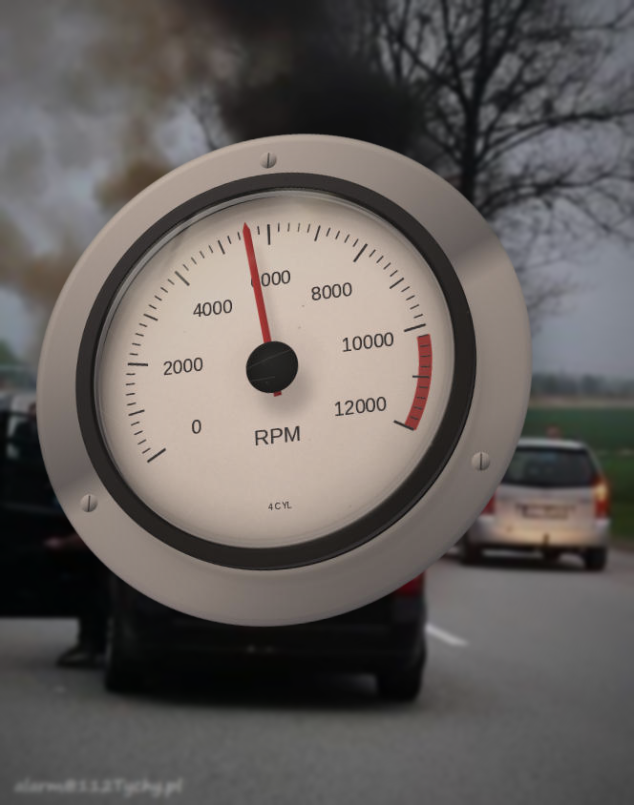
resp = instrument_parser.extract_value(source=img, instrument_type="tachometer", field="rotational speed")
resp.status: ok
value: 5600 rpm
